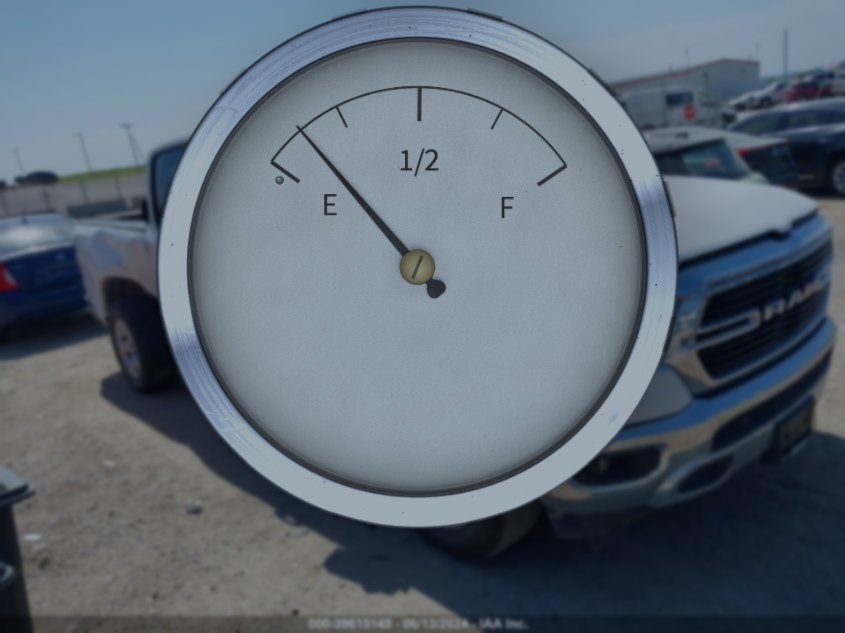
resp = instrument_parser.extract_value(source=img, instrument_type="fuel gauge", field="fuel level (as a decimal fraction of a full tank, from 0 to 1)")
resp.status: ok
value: 0.125
